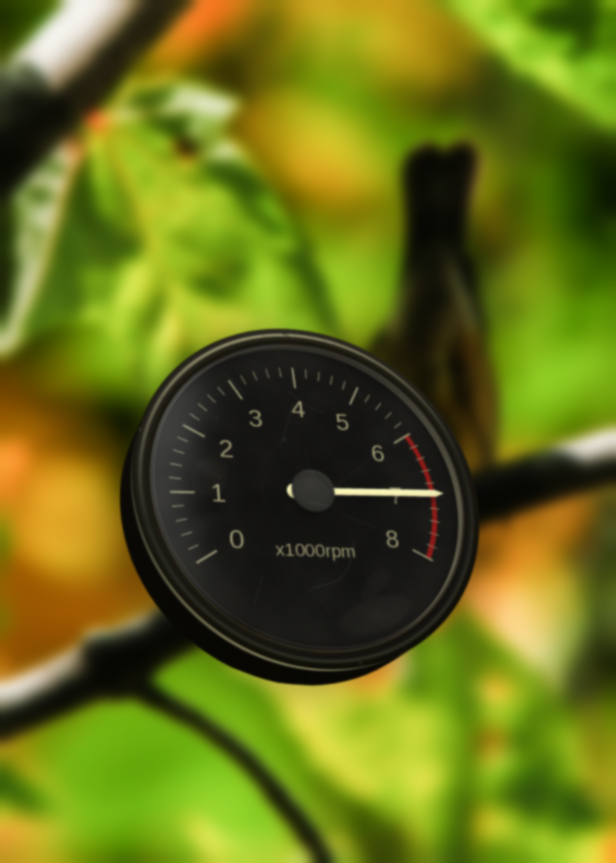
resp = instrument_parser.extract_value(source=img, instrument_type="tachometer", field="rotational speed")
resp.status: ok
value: 7000 rpm
